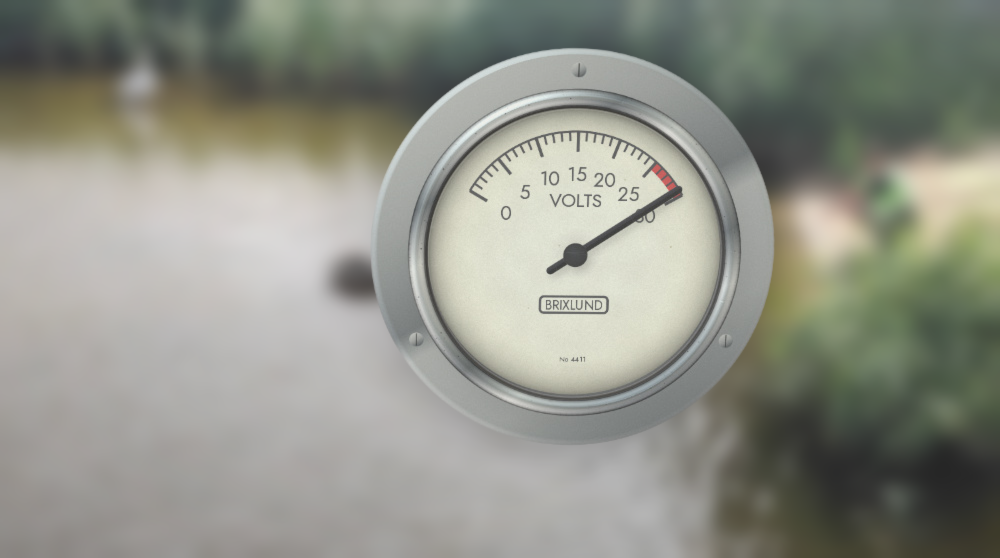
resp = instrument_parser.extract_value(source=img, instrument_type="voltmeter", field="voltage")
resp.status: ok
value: 29 V
